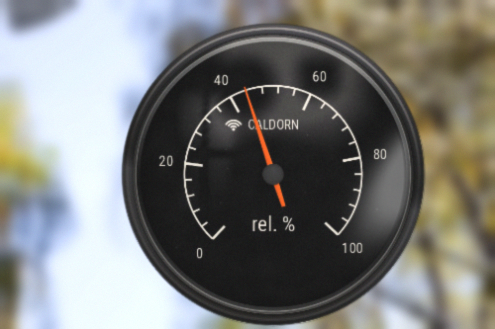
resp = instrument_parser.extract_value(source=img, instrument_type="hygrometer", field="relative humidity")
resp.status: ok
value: 44 %
